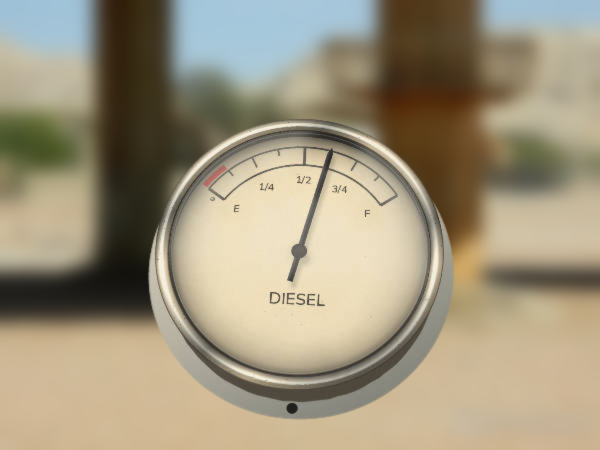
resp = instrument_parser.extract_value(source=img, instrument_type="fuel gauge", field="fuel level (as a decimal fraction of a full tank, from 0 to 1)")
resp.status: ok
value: 0.625
